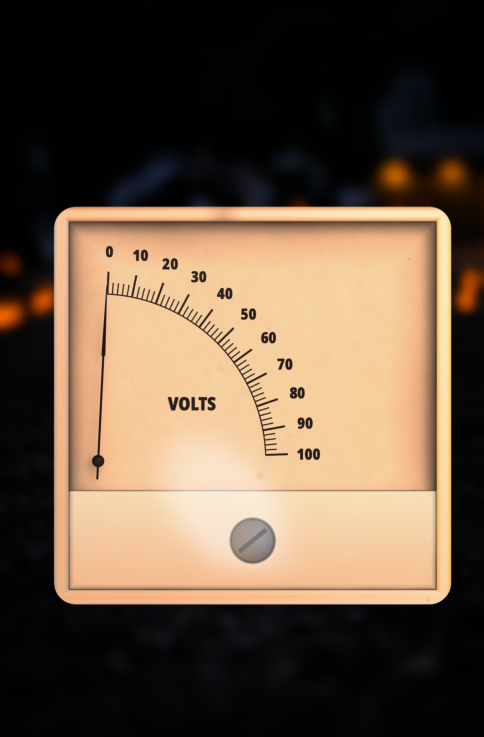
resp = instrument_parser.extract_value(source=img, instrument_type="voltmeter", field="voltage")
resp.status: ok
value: 0 V
